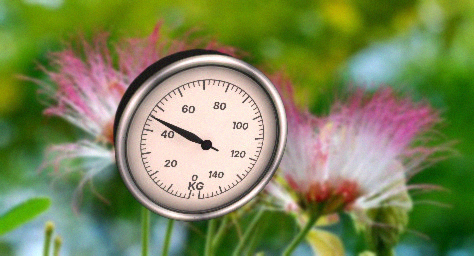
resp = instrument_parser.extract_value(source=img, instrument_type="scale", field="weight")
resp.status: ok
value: 46 kg
